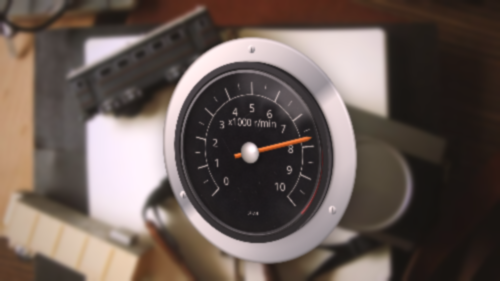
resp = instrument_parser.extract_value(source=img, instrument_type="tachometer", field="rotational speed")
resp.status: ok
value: 7750 rpm
